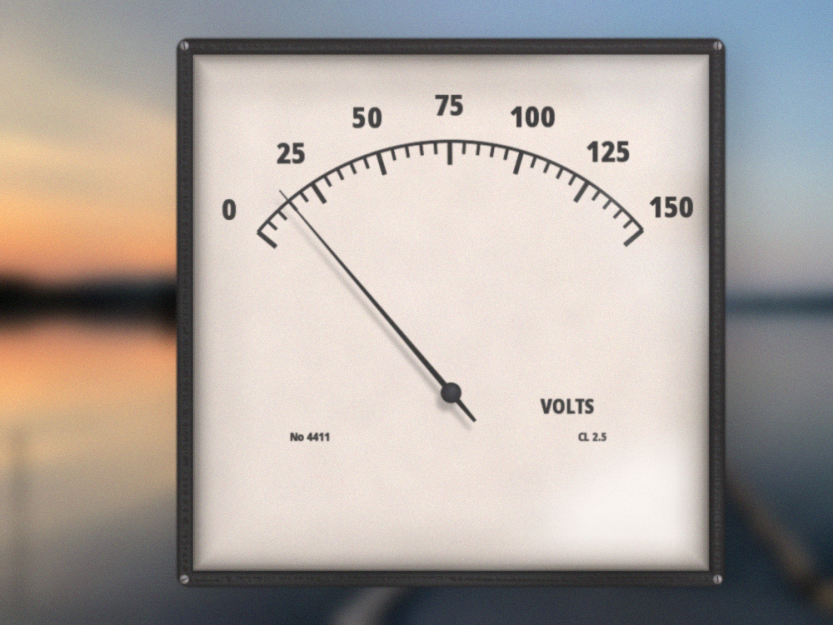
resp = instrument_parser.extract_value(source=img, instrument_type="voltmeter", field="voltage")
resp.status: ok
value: 15 V
